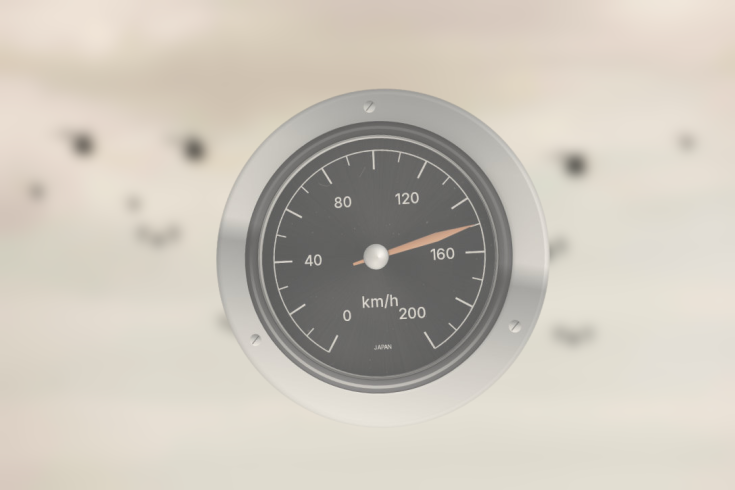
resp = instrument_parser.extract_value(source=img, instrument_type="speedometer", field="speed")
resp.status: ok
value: 150 km/h
